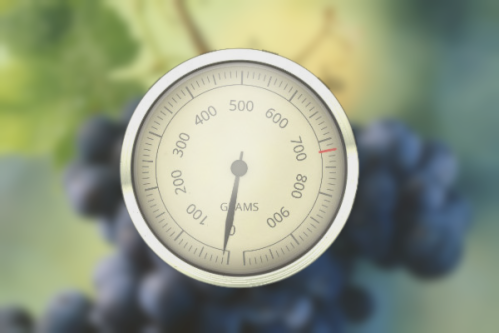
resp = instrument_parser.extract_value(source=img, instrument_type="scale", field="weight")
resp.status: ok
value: 10 g
